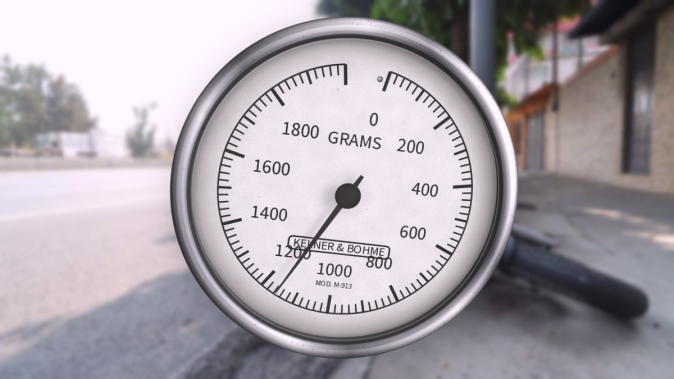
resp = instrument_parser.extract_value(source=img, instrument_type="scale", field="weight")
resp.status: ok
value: 1160 g
